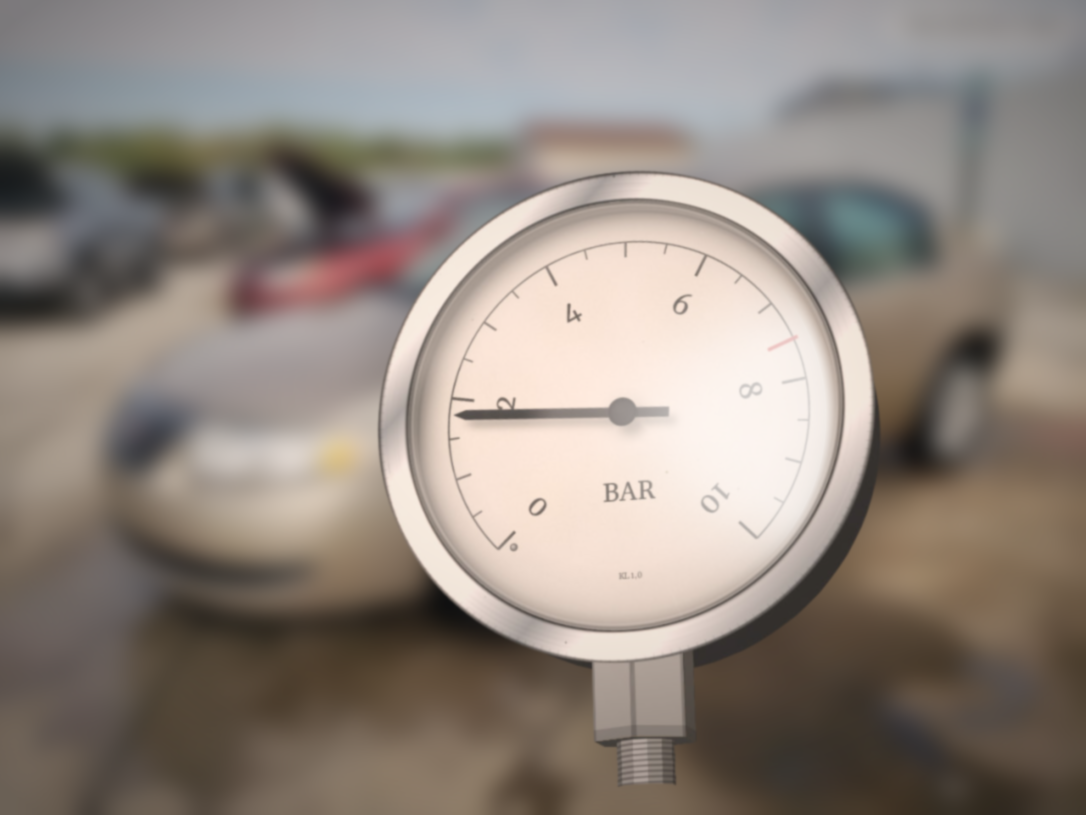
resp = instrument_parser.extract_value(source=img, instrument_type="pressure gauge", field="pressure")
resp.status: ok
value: 1.75 bar
